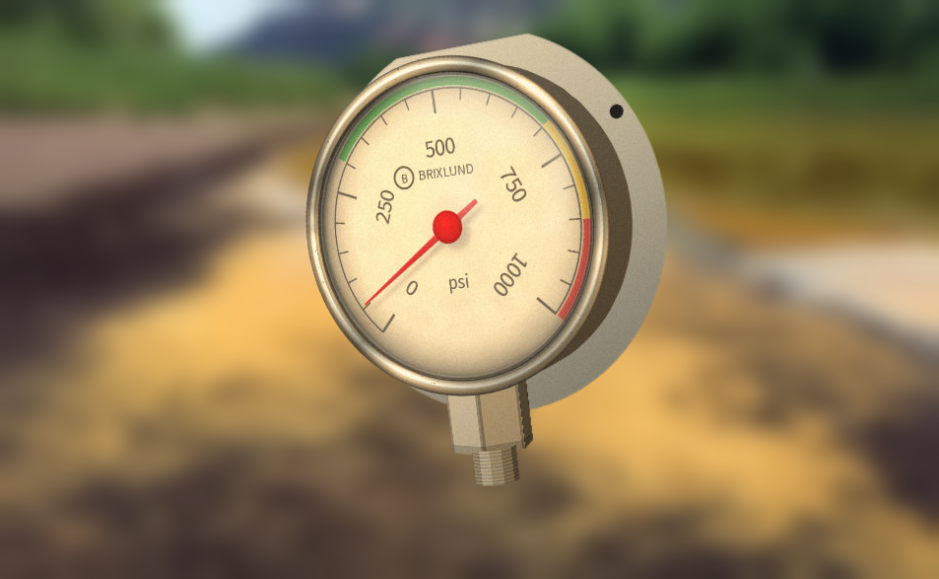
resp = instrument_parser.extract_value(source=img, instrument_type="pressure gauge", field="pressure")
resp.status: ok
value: 50 psi
